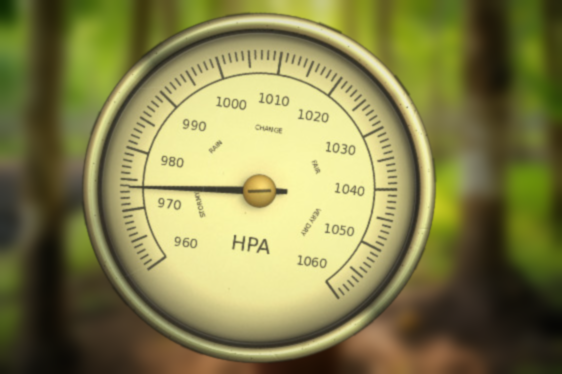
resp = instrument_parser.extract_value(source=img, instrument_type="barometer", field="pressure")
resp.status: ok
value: 974 hPa
